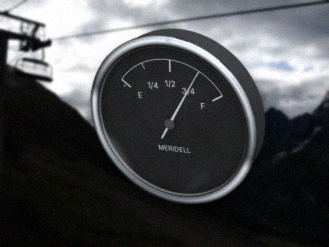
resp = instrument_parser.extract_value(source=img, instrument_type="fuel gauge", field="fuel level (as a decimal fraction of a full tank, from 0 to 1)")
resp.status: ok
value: 0.75
